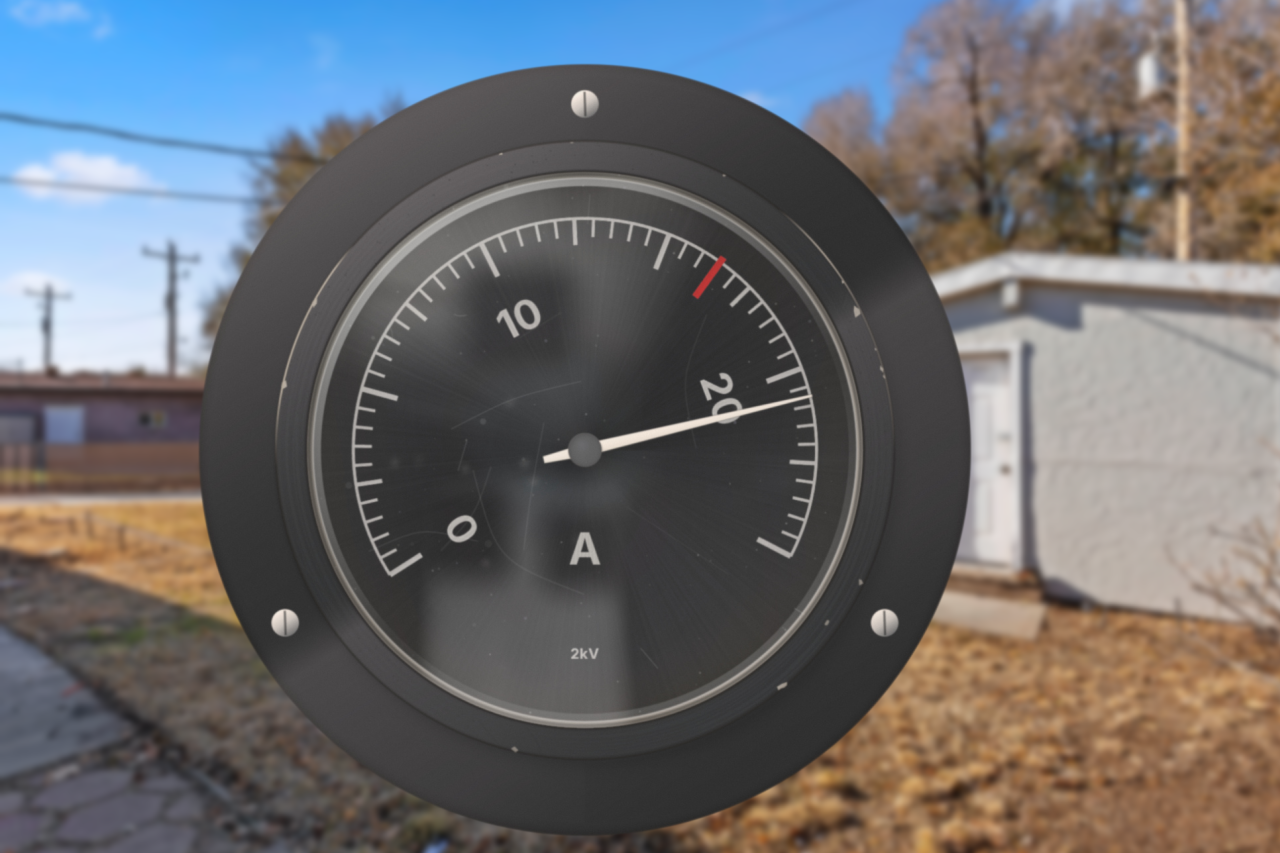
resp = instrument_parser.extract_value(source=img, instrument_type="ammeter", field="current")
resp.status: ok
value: 20.75 A
